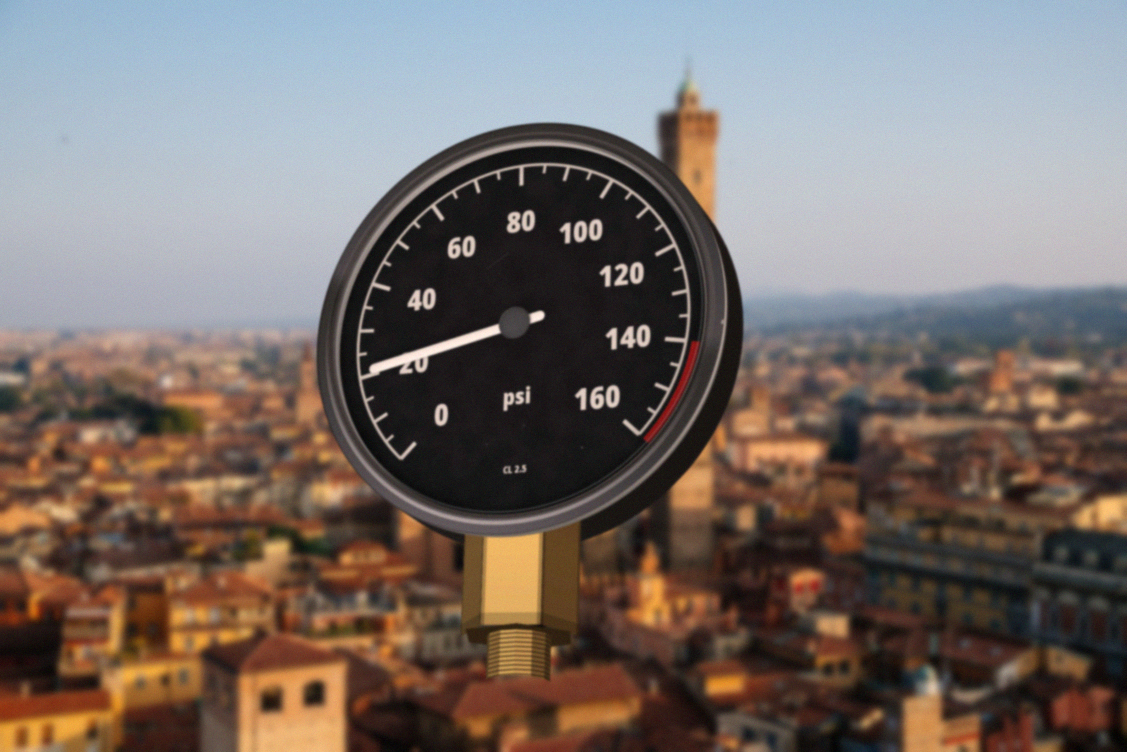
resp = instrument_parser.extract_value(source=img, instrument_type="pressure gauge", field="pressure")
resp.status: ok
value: 20 psi
